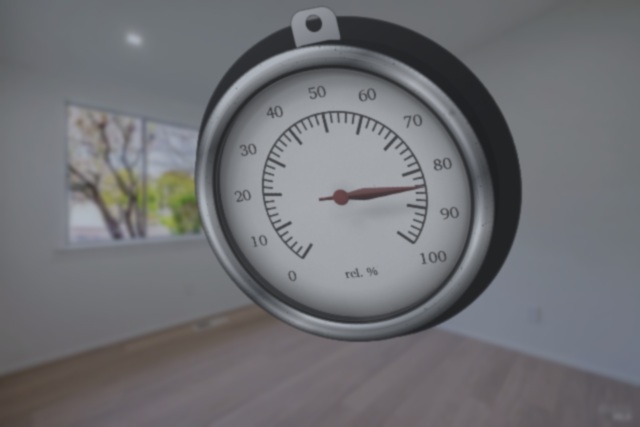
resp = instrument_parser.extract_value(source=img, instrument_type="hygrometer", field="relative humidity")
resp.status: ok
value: 84 %
